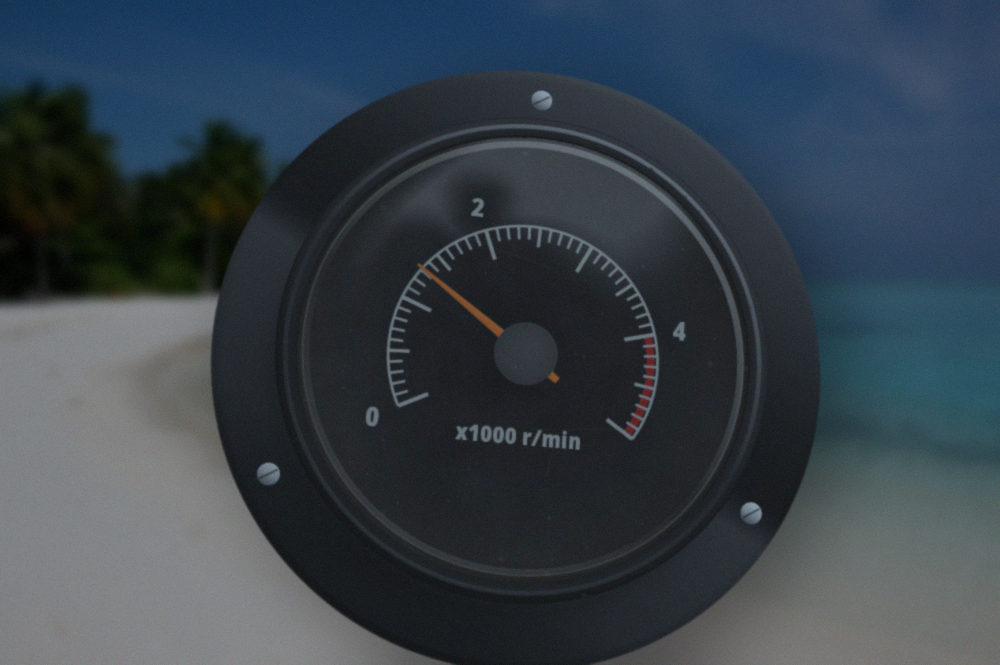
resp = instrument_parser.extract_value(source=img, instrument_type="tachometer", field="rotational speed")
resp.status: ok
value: 1300 rpm
